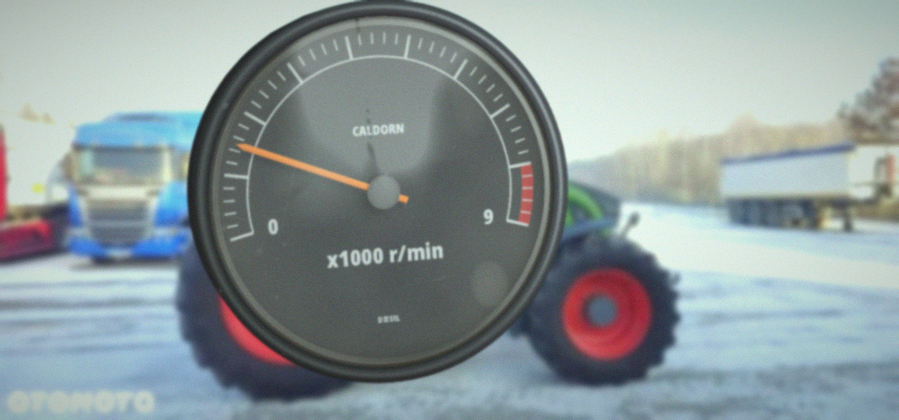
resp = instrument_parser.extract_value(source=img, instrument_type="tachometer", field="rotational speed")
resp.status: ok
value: 1500 rpm
